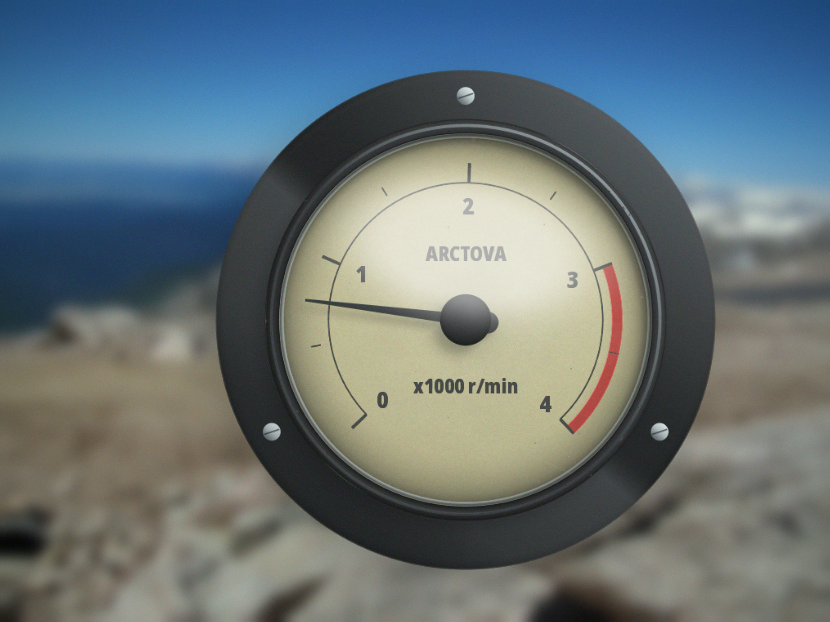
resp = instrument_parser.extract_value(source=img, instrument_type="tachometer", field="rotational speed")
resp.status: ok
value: 750 rpm
